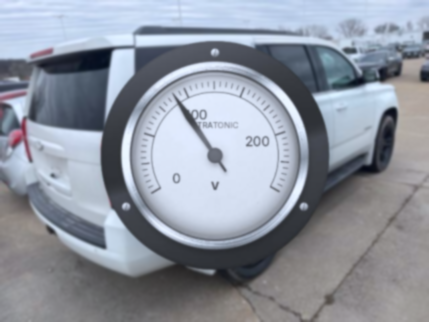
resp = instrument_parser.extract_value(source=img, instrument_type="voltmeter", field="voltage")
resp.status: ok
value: 90 V
